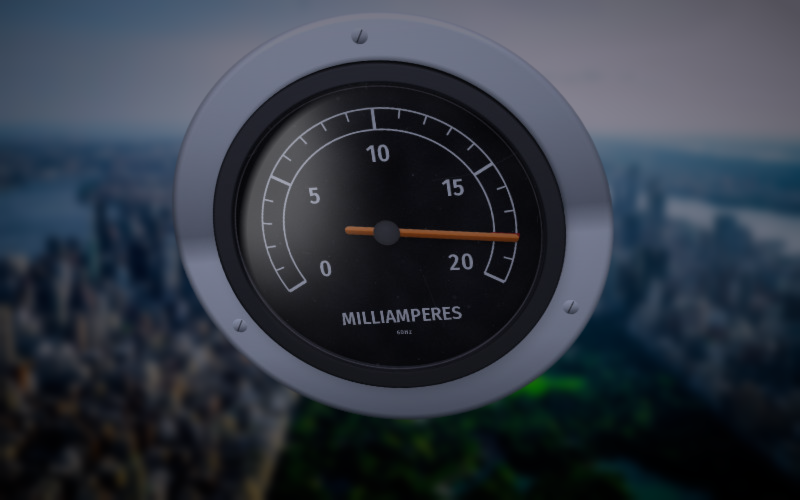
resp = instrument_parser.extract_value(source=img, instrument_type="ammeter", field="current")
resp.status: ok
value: 18 mA
